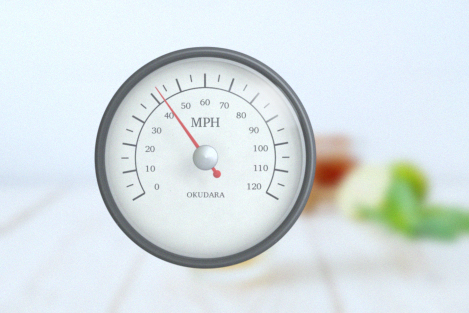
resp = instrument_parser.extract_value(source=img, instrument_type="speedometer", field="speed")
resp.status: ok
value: 42.5 mph
